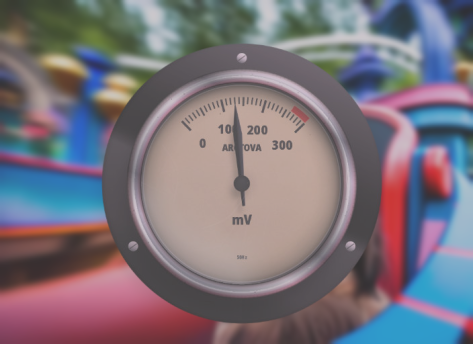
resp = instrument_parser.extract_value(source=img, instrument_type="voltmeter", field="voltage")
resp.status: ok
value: 130 mV
